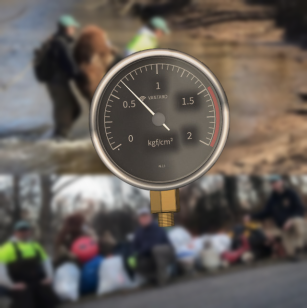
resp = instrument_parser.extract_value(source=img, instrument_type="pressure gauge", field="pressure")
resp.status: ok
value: 0.65 kg/cm²
